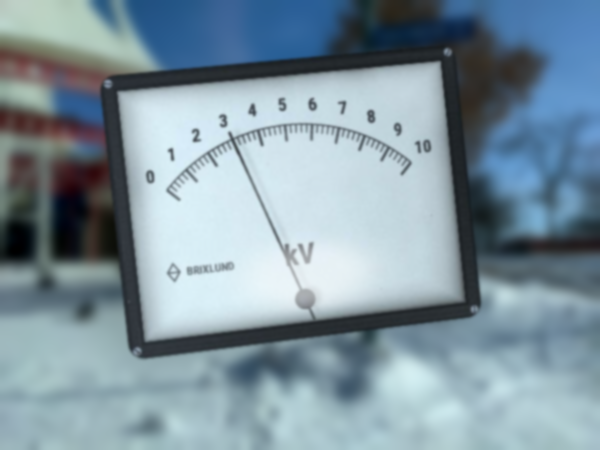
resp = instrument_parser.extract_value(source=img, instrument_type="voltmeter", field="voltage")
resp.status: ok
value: 3 kV
